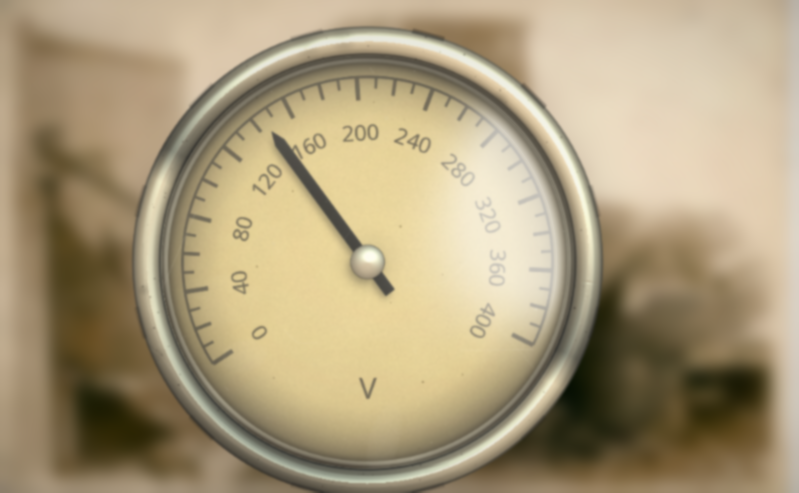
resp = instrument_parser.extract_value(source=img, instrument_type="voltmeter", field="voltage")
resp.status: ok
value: 145 V
